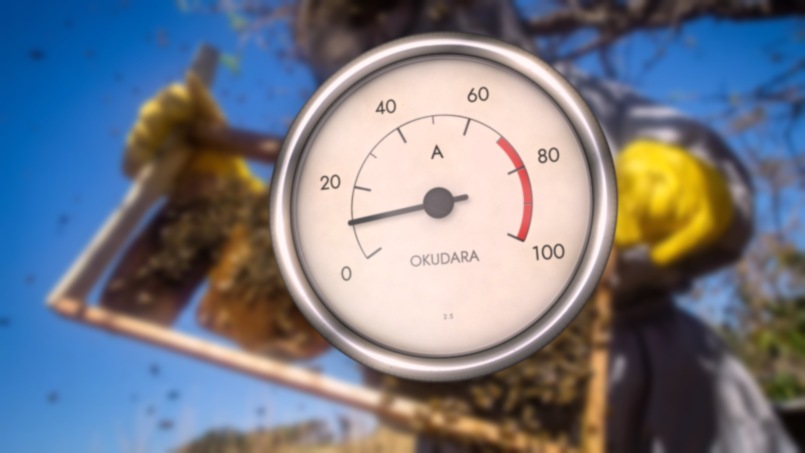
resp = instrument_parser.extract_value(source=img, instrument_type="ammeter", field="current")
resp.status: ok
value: 10 A
